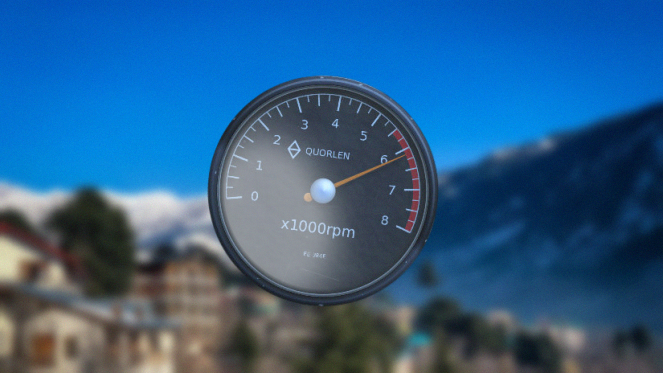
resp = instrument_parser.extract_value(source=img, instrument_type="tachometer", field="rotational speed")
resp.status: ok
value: 6125 rpm
